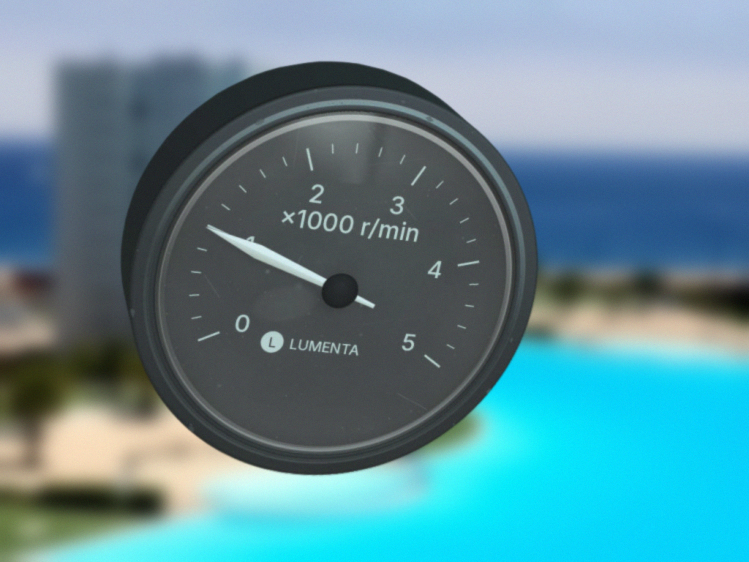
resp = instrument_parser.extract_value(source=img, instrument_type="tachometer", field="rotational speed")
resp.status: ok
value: 1000 rpm
